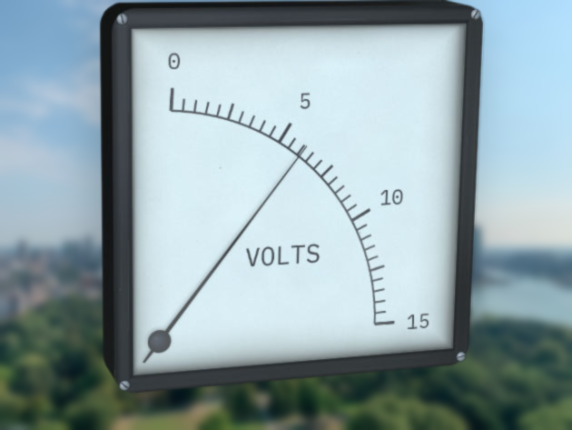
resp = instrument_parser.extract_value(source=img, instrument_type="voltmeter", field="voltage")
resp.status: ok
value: 6 V
